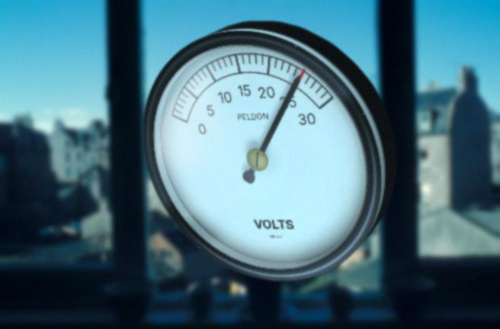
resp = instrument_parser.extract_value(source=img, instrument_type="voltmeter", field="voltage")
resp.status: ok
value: 25 V
